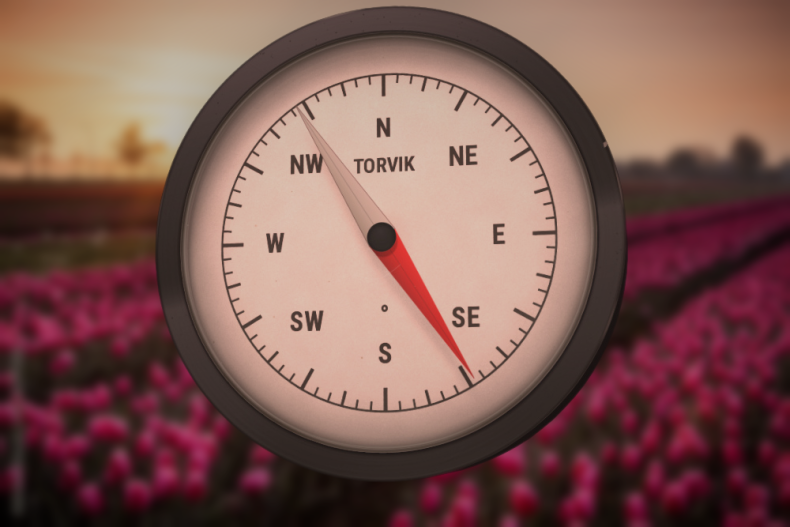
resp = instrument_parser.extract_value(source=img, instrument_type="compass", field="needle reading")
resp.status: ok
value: 147.5 °
